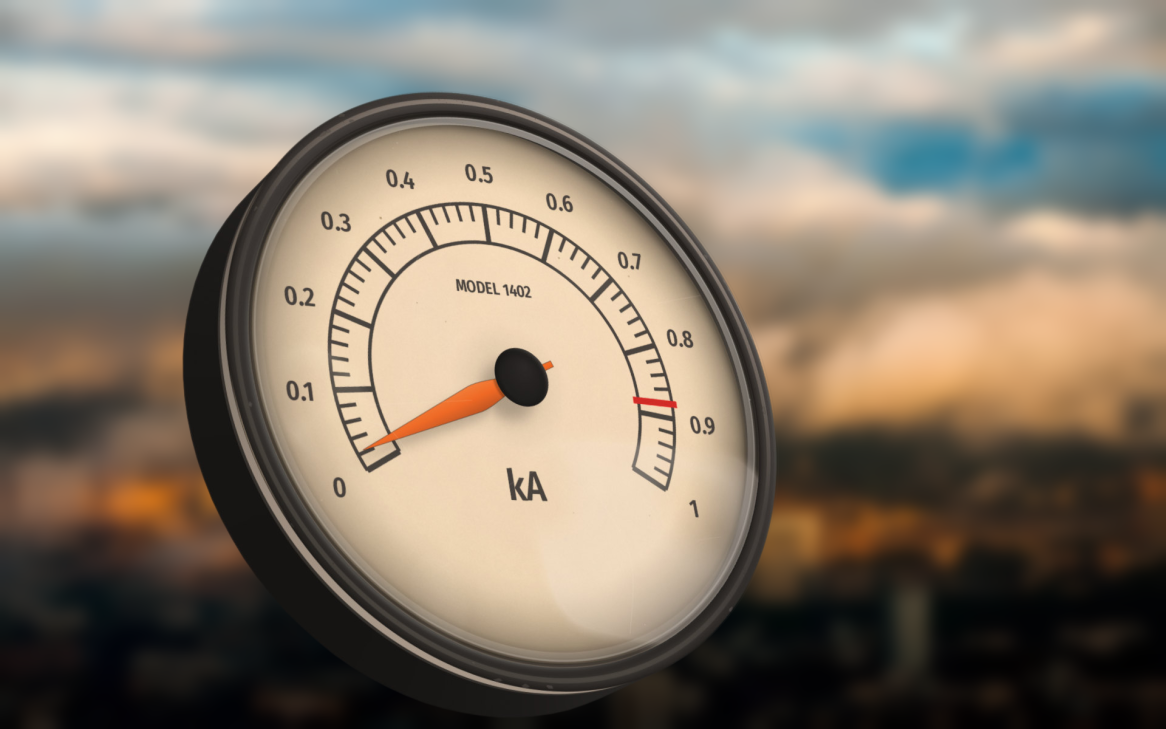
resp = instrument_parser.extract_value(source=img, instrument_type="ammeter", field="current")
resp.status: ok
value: 0.02 kA
